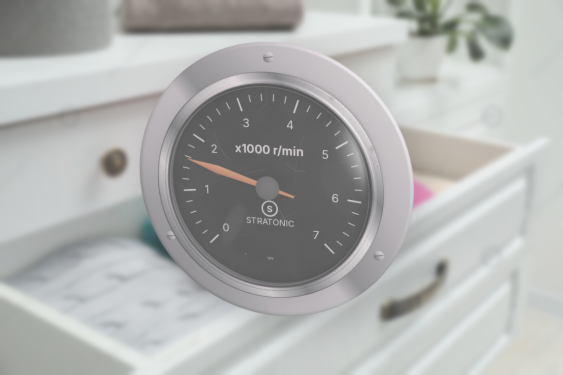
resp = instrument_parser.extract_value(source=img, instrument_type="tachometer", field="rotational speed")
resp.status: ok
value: 1600 rpm
